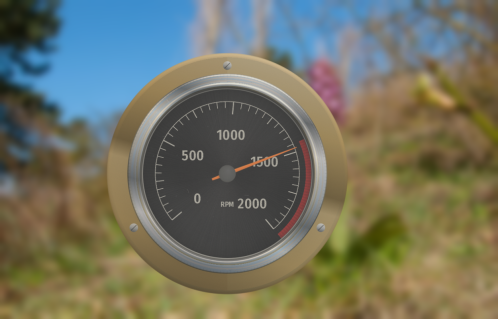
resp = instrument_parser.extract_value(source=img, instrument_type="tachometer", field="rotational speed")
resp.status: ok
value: 1475 rpm
